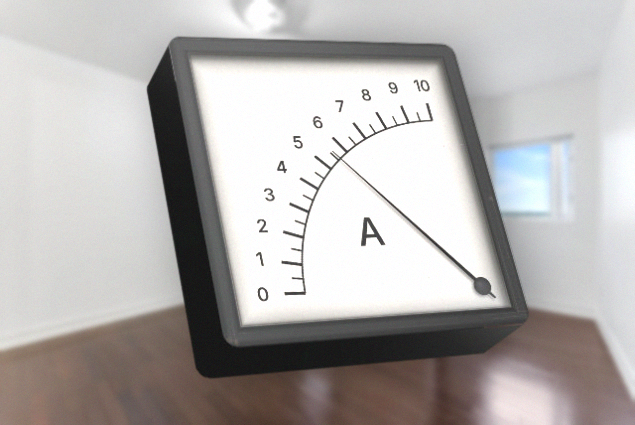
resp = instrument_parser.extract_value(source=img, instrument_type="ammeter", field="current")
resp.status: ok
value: 5.5 A
